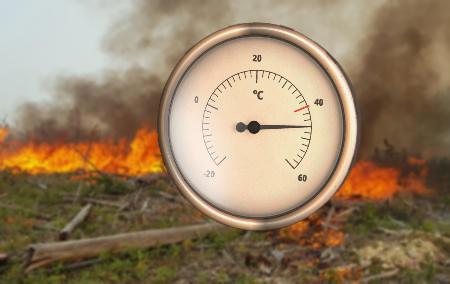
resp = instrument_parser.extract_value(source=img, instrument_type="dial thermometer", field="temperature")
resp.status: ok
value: 46 °C
